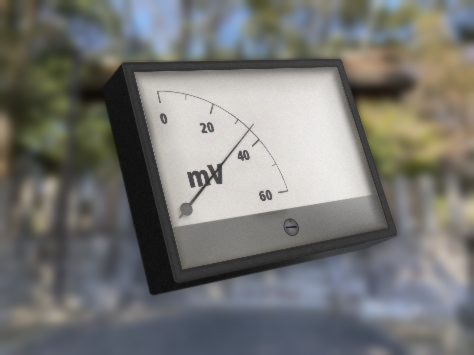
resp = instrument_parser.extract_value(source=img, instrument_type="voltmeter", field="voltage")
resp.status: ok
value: 35 mV
